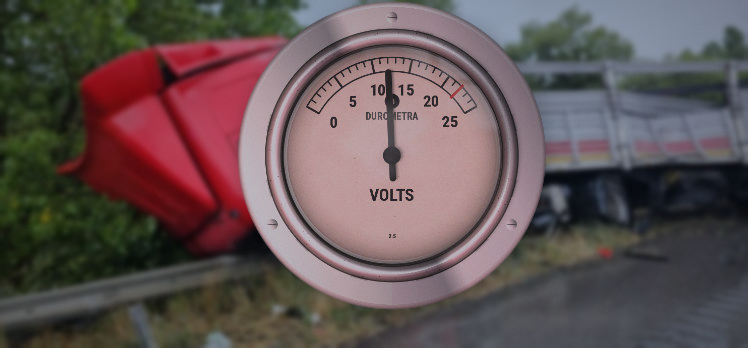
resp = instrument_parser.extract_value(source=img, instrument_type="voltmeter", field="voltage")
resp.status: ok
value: 12 V
